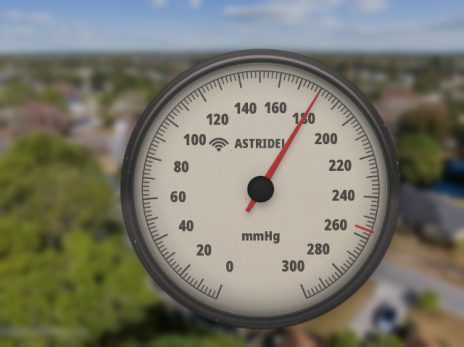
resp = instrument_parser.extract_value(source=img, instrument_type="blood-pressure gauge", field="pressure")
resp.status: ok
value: 180 mmHg
